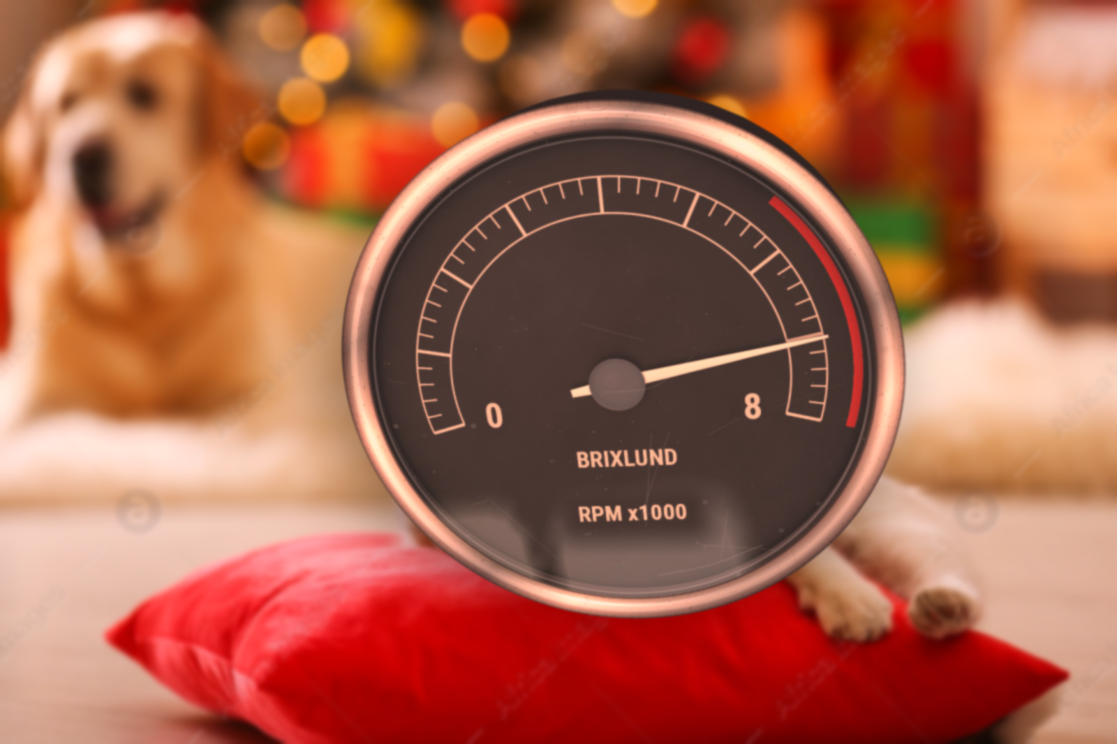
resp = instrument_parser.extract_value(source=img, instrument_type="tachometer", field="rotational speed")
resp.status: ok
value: 7000 rpm
